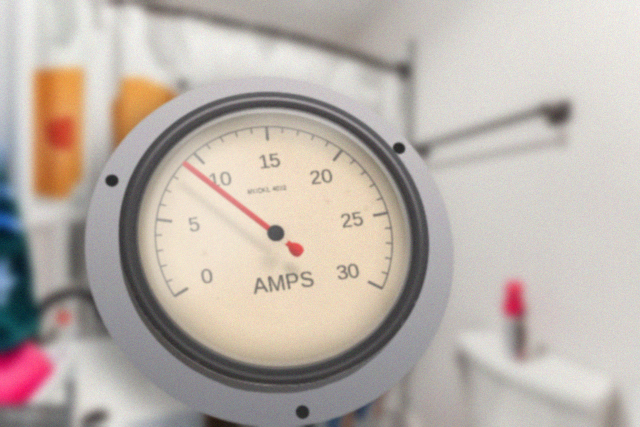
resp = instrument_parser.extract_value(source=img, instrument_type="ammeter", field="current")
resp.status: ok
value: 9 A
